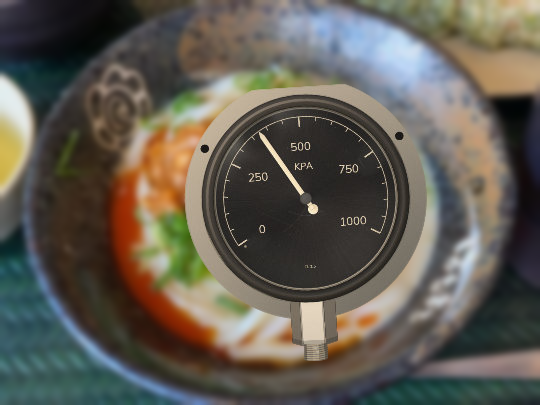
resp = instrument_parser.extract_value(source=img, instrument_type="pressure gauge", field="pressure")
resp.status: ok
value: 375 kPa
